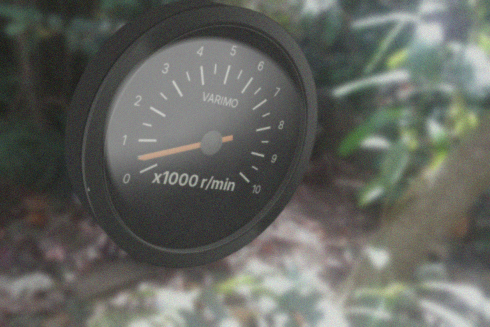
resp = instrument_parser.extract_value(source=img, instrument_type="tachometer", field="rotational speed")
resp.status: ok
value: 500 rpm
